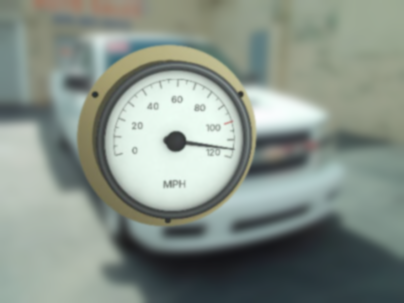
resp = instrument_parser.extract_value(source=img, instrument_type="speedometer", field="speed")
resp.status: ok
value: 115 mph
